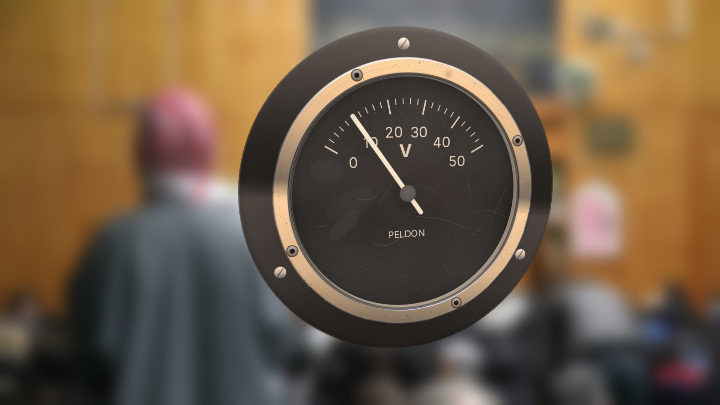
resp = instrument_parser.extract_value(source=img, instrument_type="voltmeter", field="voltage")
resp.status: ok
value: 10 V
